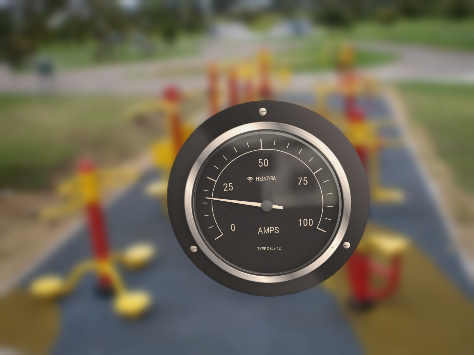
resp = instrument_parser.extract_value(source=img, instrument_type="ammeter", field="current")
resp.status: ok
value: 17.5 A
